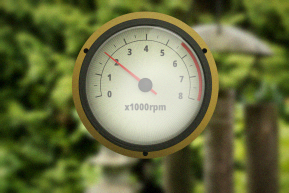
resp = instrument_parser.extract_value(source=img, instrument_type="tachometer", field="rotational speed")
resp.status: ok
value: 2000 rpm
